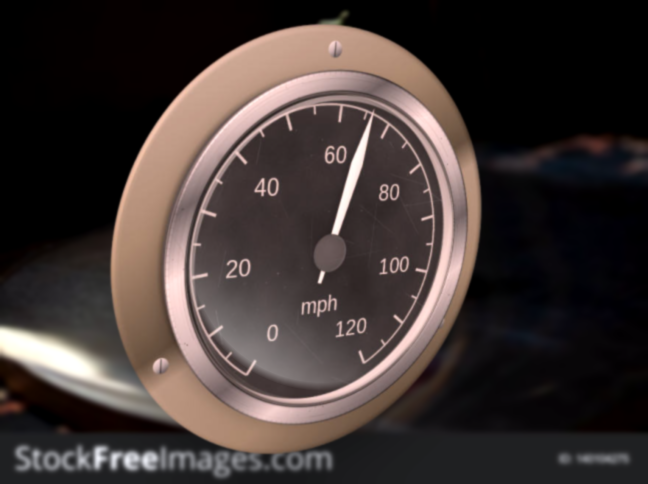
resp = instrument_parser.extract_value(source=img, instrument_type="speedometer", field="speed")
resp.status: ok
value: 65 mph
